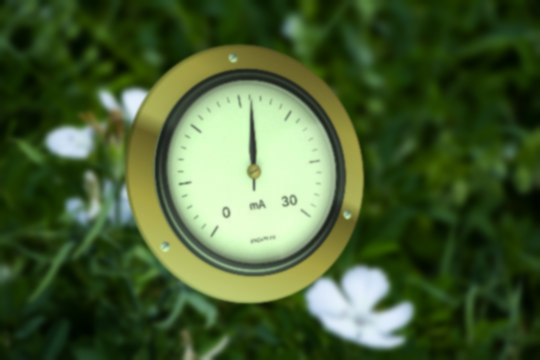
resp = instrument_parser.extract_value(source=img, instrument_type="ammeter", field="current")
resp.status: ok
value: 16 mA
